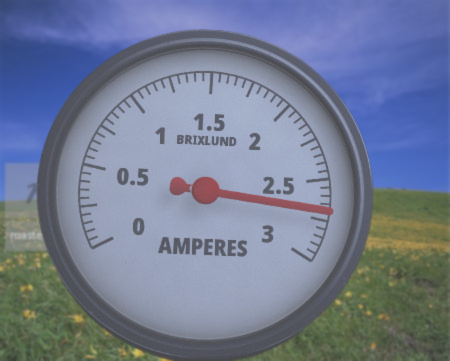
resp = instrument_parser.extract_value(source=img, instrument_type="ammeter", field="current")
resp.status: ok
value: 2.7 A
